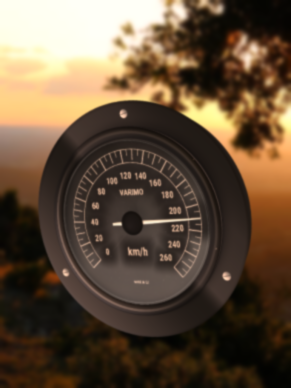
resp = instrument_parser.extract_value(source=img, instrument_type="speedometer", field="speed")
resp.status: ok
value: 210 km/h
